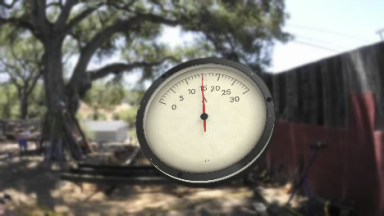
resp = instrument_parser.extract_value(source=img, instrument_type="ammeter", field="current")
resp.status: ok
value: 15 A
